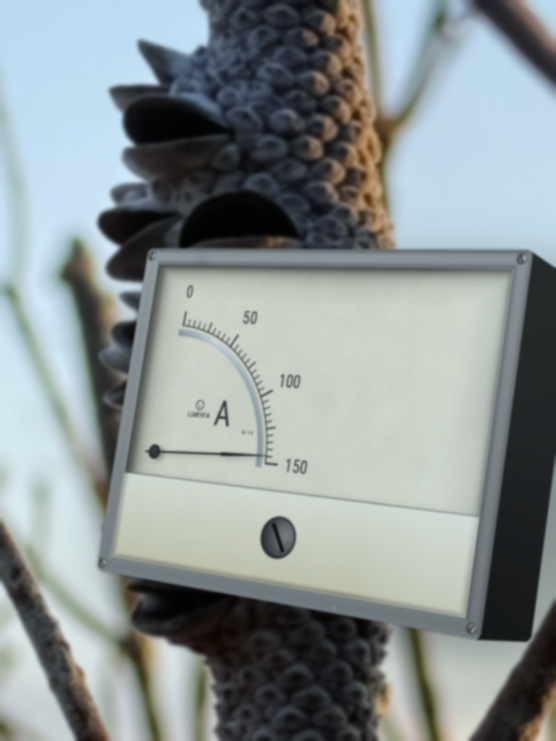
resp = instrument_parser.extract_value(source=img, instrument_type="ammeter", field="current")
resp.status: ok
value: 145 A
